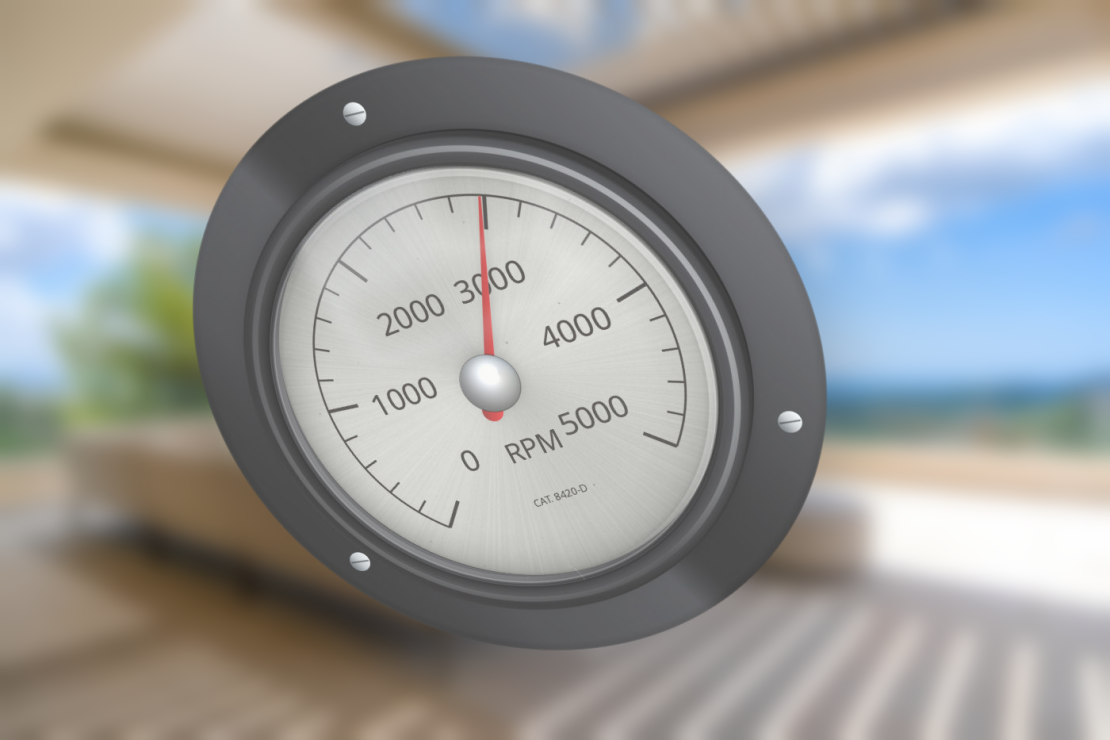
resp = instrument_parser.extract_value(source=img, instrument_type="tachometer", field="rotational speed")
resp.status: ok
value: 3000 rpm
